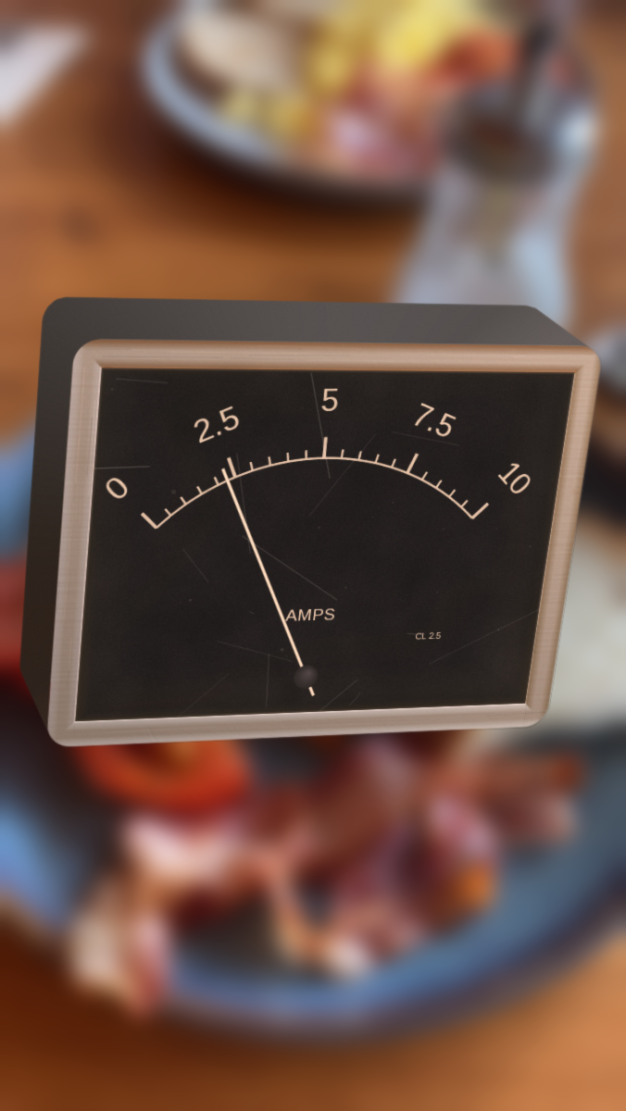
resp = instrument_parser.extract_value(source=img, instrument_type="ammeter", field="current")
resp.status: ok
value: 2.25 A
